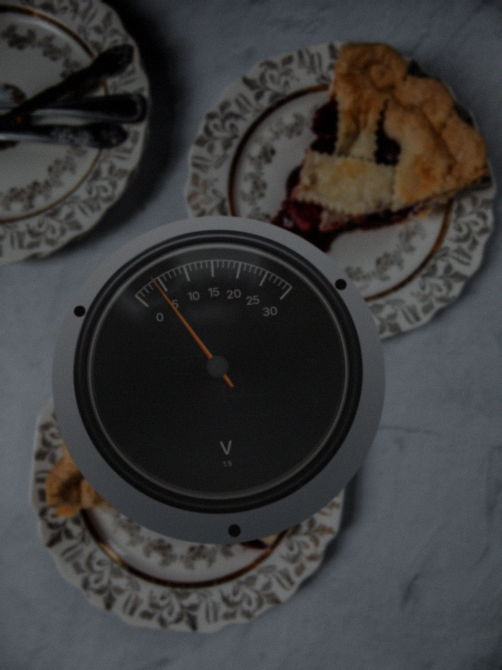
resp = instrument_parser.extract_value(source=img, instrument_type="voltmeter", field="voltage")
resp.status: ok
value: 4 V
